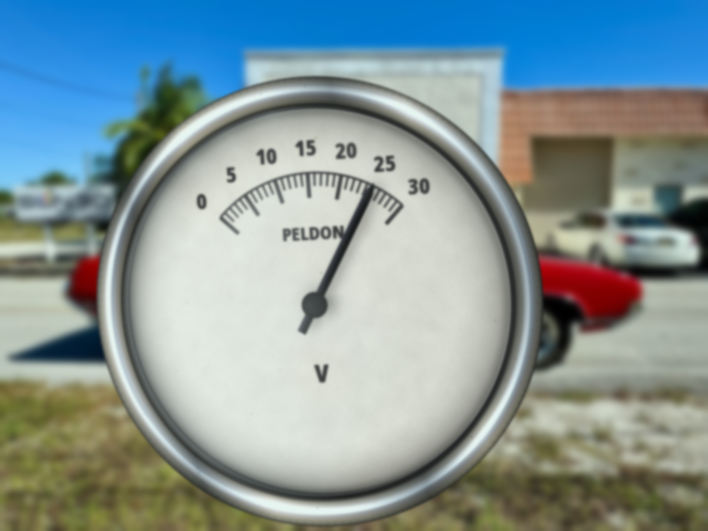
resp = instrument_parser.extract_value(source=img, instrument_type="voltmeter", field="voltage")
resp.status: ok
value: 25 V
